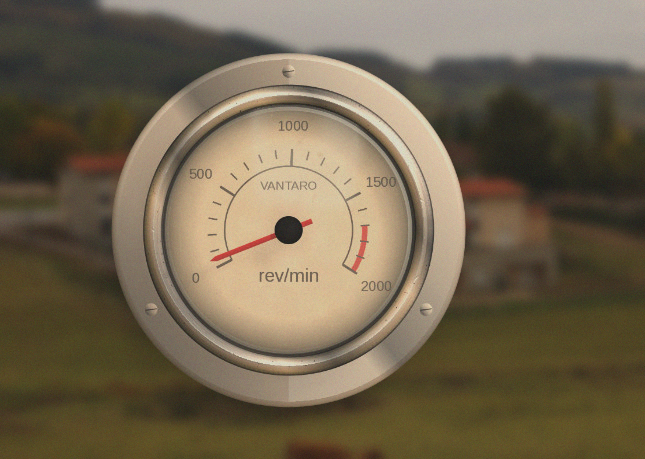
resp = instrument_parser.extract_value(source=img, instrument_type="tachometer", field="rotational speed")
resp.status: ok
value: 50 rpm
